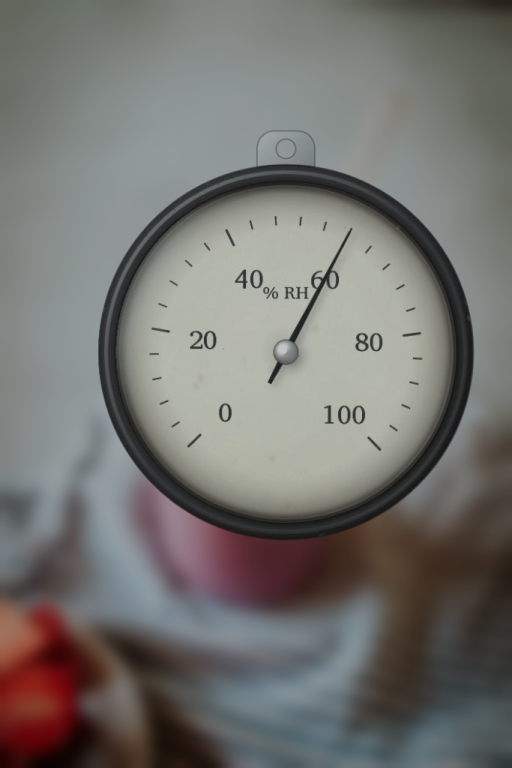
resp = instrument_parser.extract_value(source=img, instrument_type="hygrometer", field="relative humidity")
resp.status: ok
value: 60 %
